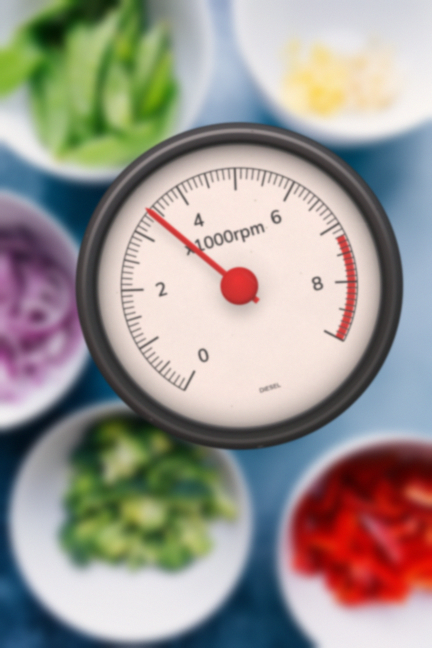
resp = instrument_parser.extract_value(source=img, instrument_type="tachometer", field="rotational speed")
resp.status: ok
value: 3400 rpm
